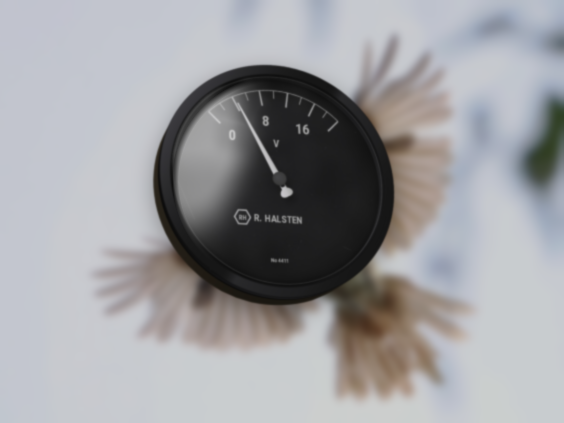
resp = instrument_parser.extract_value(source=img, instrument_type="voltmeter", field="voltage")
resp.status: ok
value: 4 V
